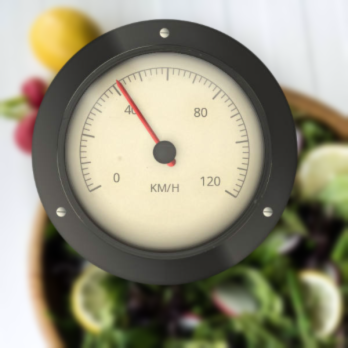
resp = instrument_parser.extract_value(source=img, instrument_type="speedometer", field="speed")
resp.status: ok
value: 42 km/h
